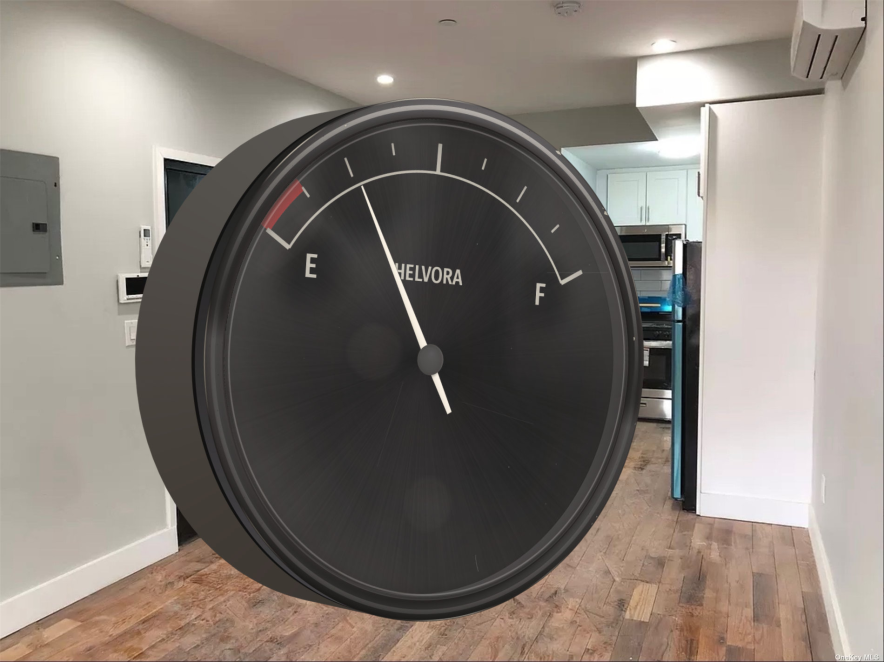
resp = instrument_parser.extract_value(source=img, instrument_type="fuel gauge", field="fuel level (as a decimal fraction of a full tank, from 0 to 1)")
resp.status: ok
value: 0.25
